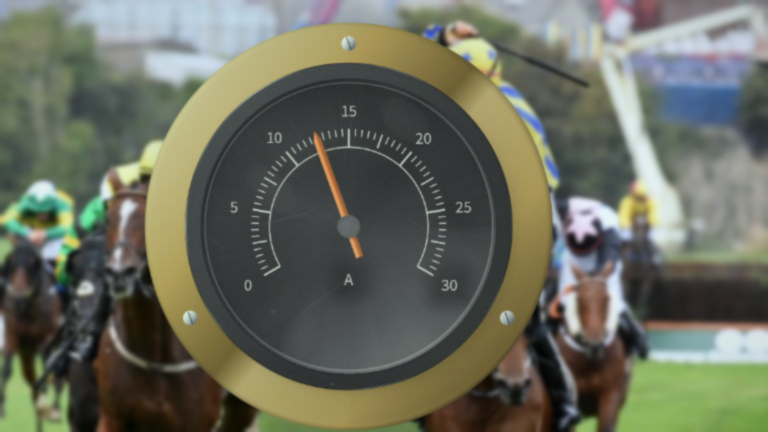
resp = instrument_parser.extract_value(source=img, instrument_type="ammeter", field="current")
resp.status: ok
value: 12.5 A
